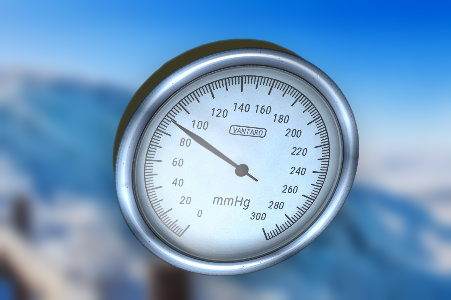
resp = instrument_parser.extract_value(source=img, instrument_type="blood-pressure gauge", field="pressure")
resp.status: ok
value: 90 mmHg
